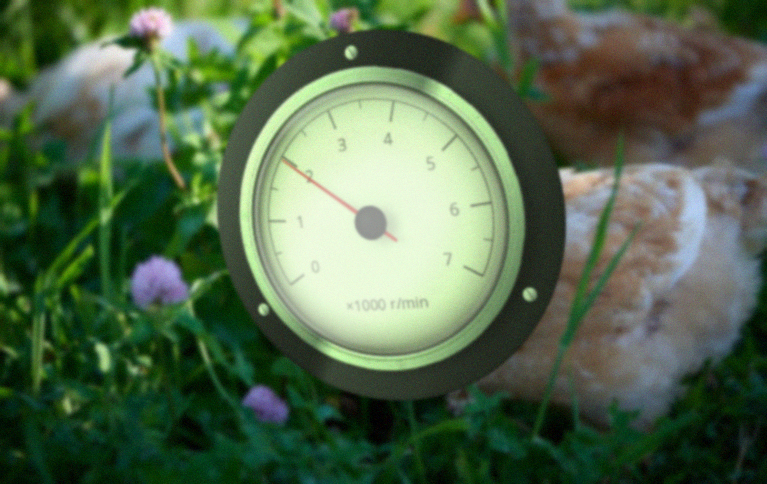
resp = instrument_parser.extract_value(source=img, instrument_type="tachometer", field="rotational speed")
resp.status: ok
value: 2000 rpm
